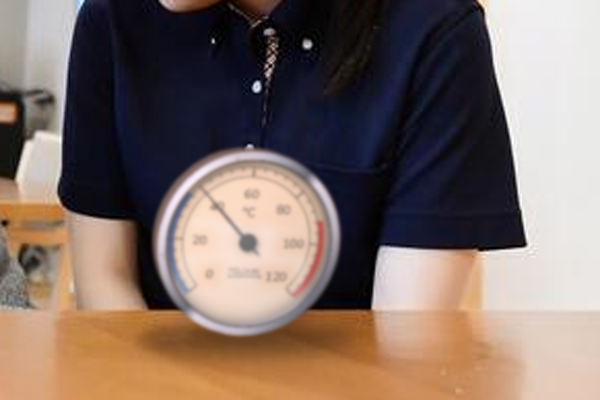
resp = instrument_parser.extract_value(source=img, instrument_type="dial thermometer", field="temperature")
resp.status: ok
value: 40 °C
